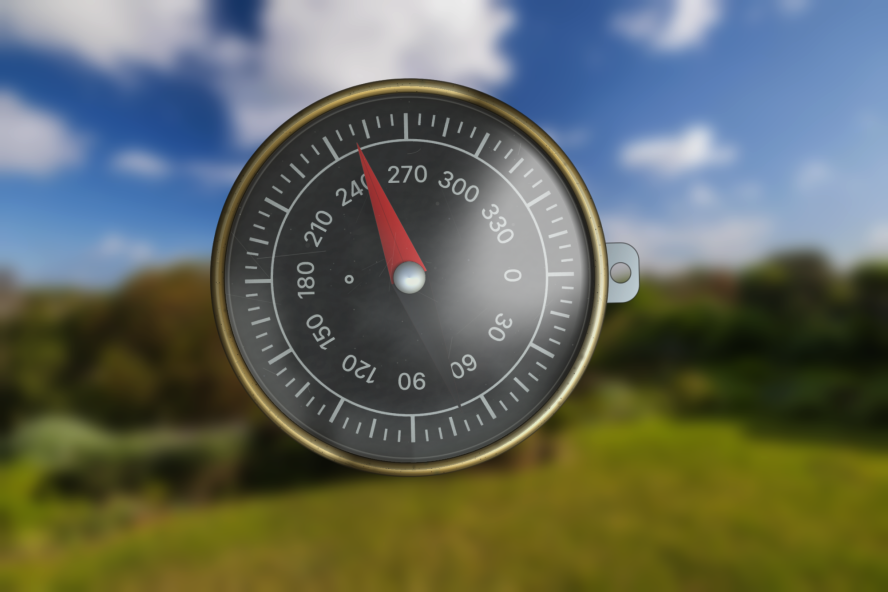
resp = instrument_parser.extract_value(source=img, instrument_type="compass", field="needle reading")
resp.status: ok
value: 250 °
